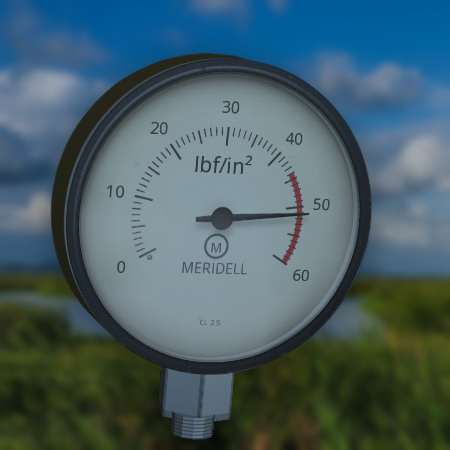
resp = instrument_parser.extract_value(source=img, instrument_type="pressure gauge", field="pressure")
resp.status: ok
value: 51 psi
